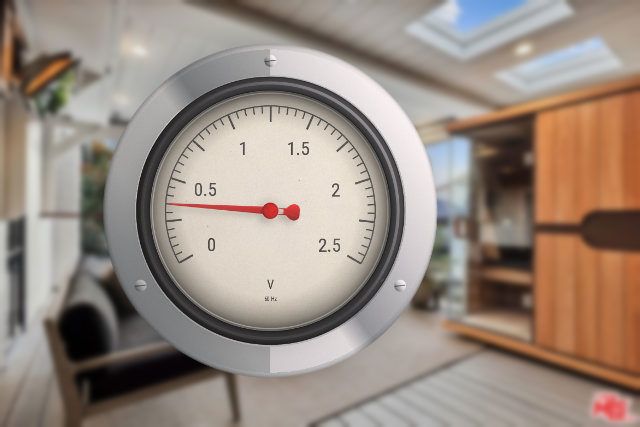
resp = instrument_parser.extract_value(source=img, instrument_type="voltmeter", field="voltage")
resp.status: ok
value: 0.35 V
